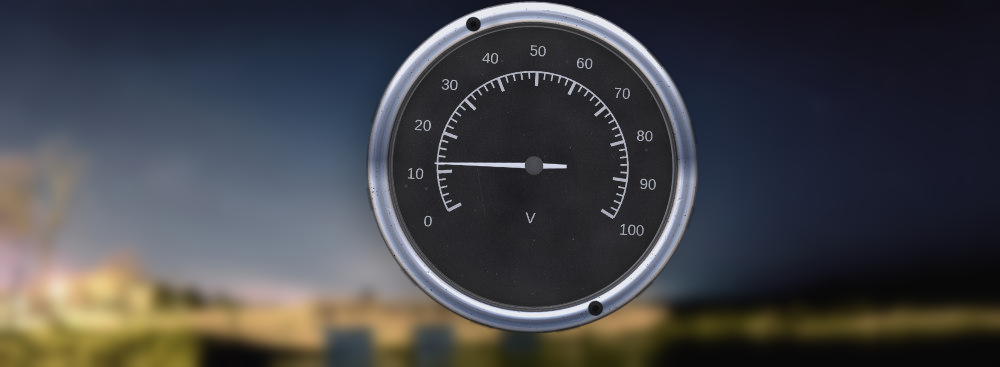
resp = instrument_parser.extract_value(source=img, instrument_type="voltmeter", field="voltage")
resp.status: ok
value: 12 V
